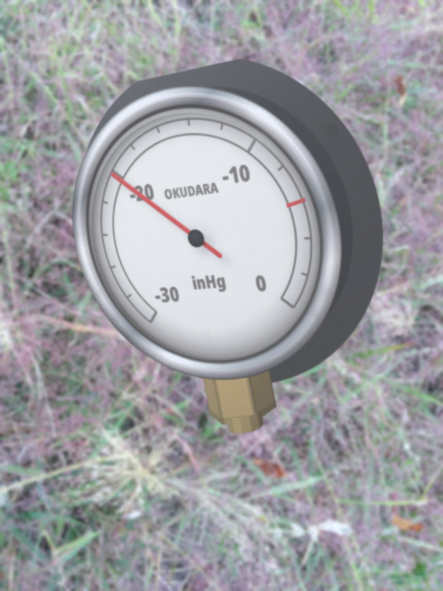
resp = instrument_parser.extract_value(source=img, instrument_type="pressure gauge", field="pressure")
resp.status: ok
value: -20 inHg
